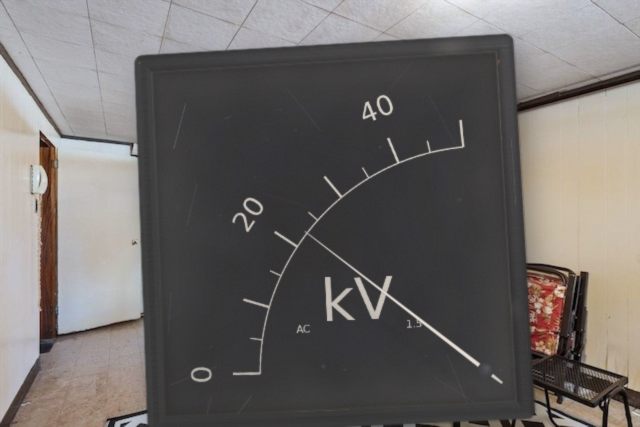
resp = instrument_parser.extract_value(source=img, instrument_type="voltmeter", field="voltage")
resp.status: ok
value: 22.5 kV
